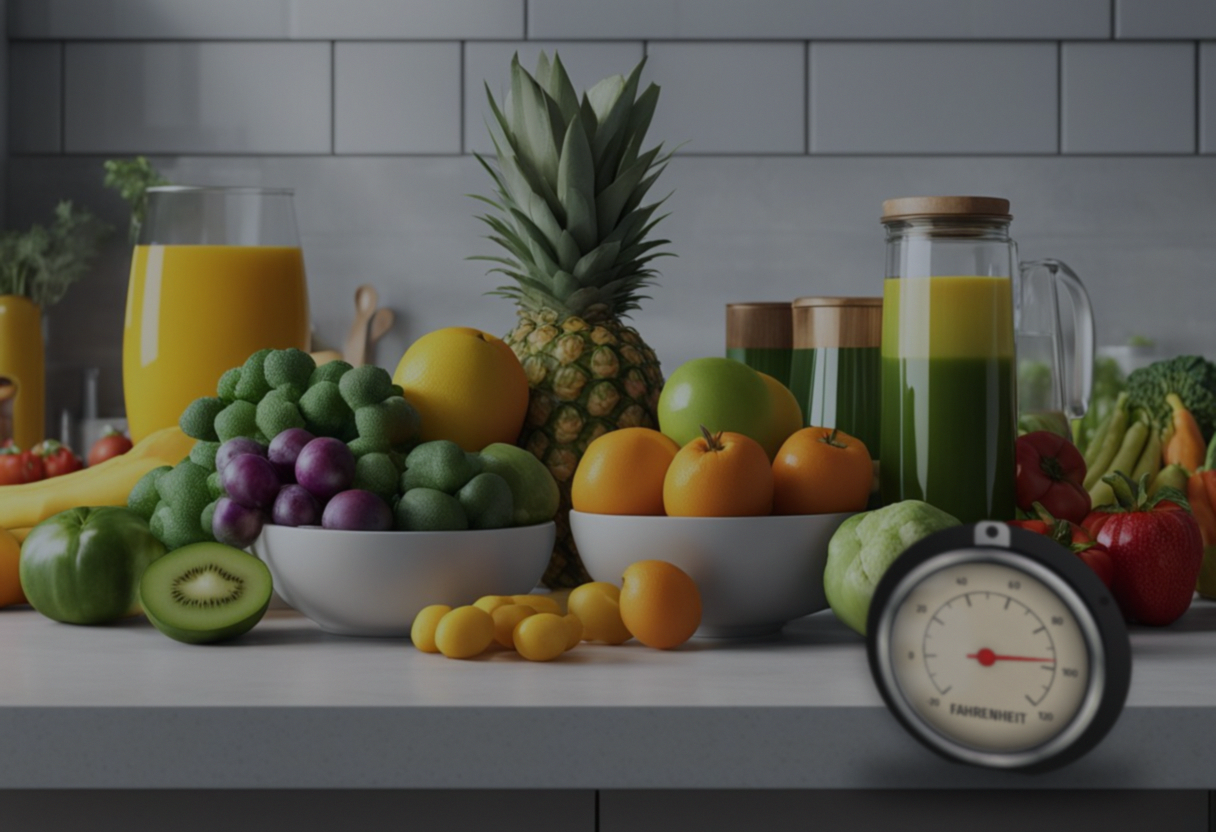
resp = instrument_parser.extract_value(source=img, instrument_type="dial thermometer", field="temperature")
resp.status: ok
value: 95 °F
